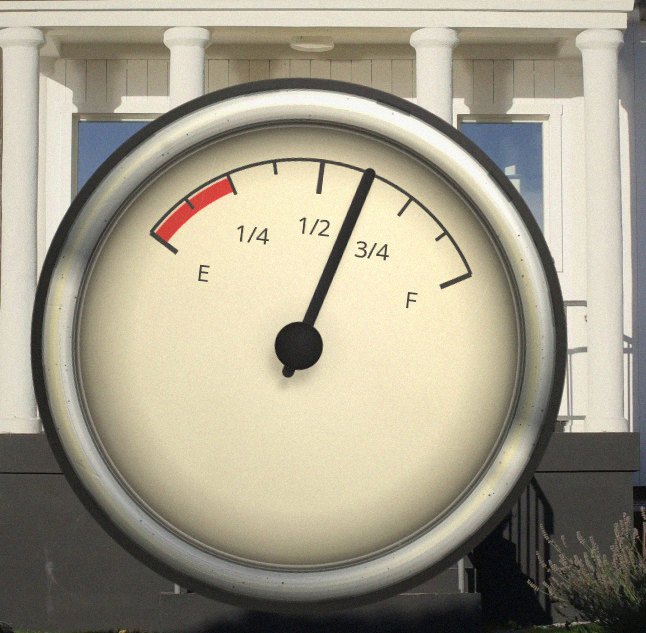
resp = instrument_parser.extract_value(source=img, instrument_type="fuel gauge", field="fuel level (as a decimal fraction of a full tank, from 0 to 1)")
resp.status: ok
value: 0.625
